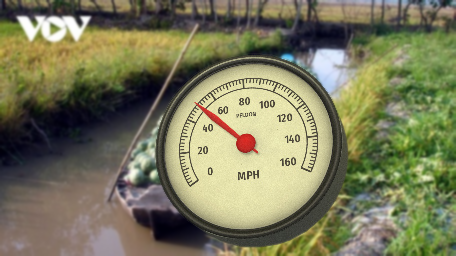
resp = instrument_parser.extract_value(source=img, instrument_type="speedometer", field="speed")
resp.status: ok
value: 50 mph
